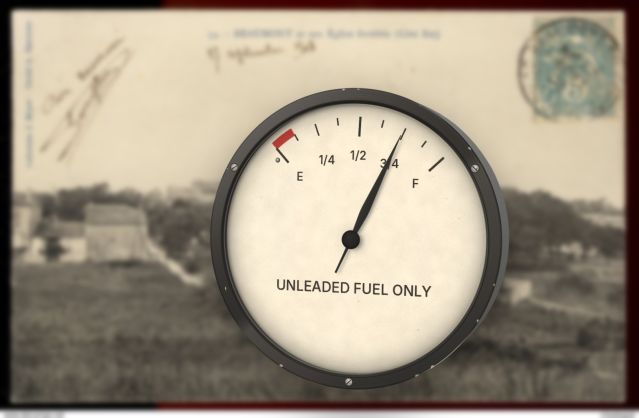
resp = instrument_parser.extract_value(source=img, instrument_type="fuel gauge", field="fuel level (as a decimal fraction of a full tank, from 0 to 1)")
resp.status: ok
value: 0.75
